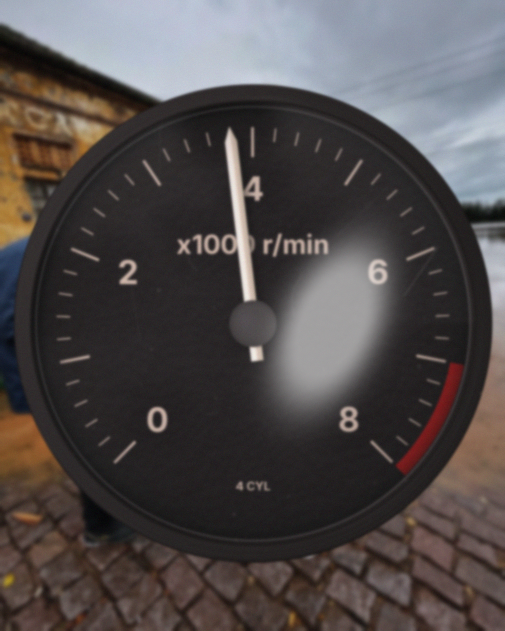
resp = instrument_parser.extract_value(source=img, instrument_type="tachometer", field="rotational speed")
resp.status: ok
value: 3800 rpm
